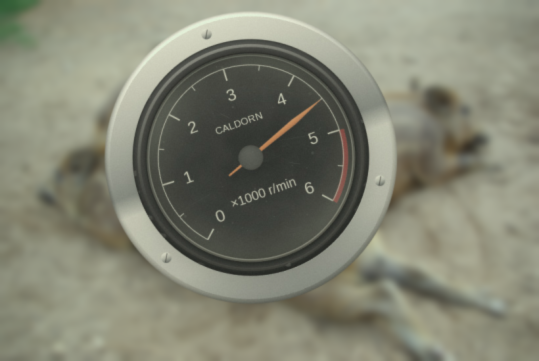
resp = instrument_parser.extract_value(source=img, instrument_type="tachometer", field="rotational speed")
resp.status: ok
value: 4500 rpm
